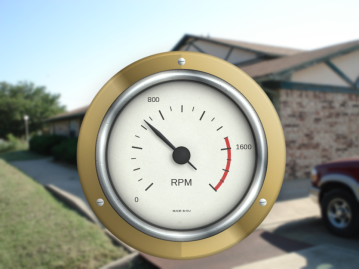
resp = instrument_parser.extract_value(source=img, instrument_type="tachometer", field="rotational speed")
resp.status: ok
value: 650 rpm
